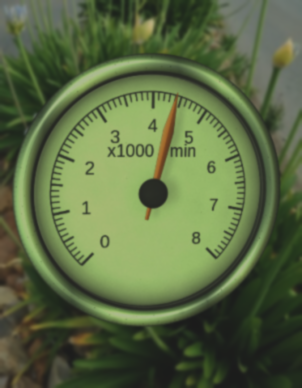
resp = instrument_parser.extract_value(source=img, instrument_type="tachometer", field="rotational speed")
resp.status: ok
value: 4400 rpm
